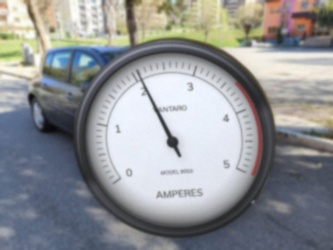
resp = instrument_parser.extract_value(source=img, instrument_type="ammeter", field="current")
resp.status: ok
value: 2.1 A
